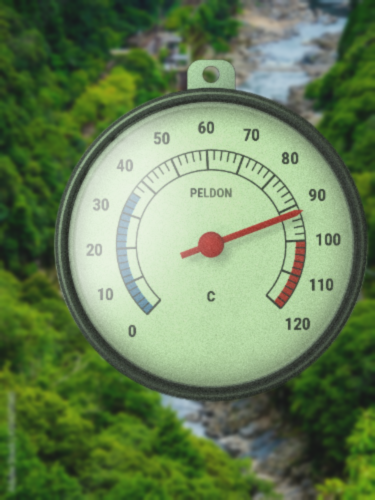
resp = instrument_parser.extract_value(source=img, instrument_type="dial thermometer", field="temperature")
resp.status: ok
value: 92 °C
